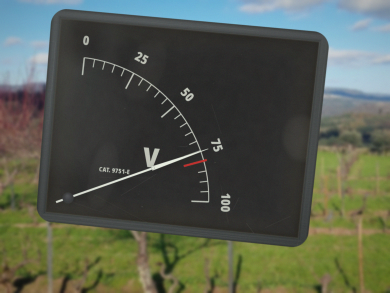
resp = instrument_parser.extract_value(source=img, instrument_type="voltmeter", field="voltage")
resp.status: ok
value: 75 V
